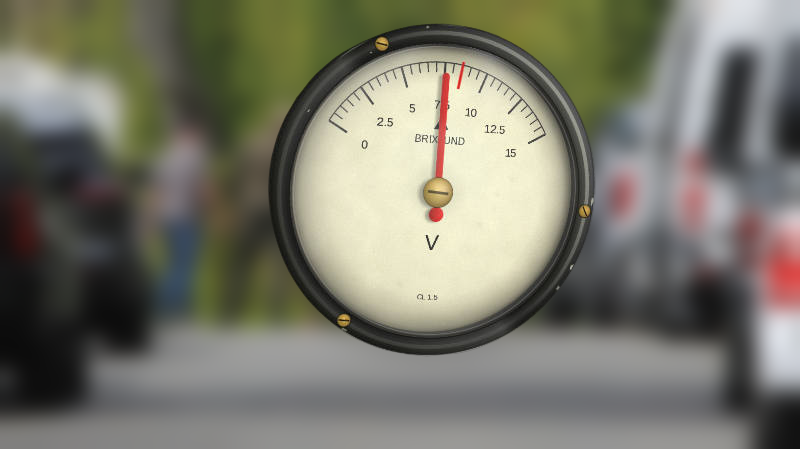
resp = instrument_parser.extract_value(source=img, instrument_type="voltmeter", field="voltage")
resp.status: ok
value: 7.5 V
